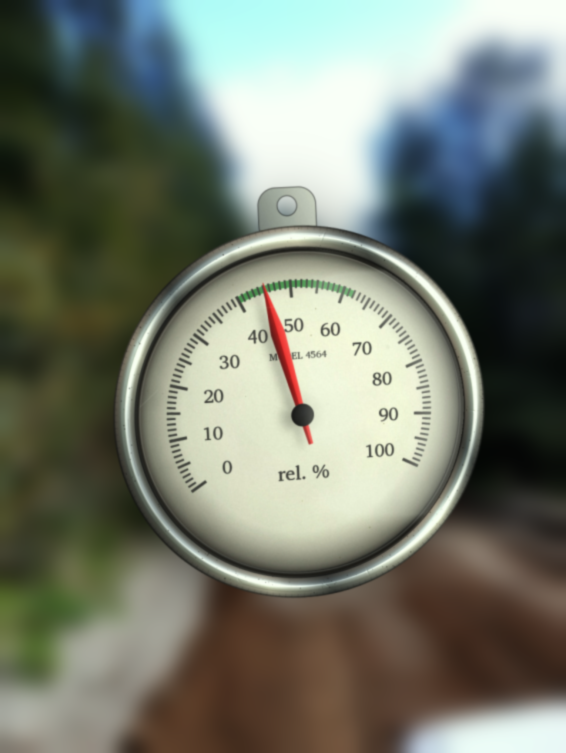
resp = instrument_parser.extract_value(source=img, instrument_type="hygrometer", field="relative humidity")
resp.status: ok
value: 45 %
